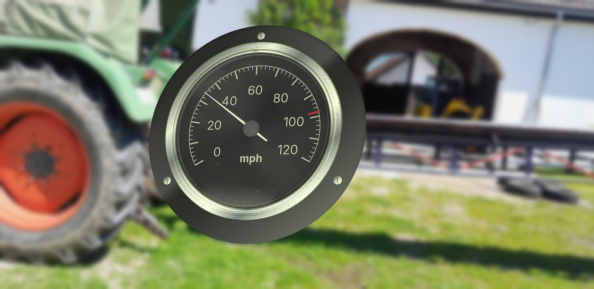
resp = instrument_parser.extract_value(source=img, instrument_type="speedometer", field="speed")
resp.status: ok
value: 34 mph
